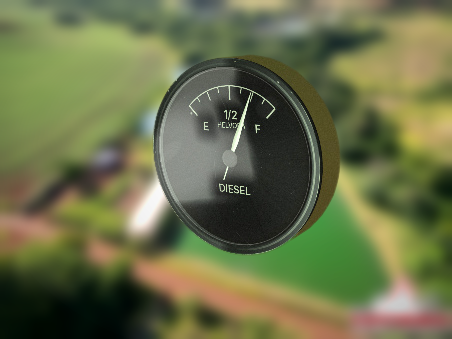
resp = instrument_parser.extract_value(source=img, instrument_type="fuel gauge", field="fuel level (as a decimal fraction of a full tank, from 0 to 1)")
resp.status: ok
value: 0.75
